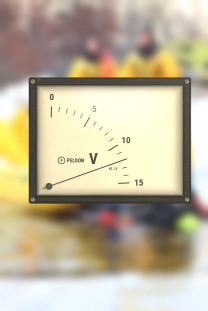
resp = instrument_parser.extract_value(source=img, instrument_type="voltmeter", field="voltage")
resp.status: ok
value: 12 V
